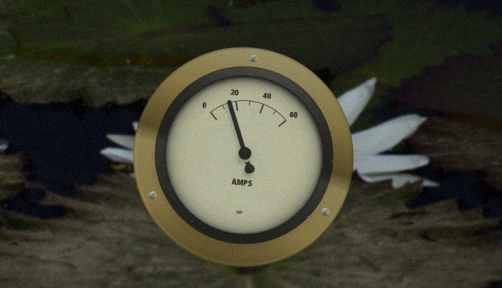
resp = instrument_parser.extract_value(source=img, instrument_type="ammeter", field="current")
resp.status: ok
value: 15 A
